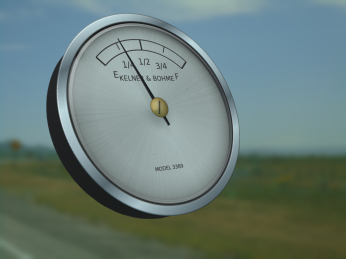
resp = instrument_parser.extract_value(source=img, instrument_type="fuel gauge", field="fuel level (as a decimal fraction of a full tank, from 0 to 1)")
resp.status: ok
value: 0.25
